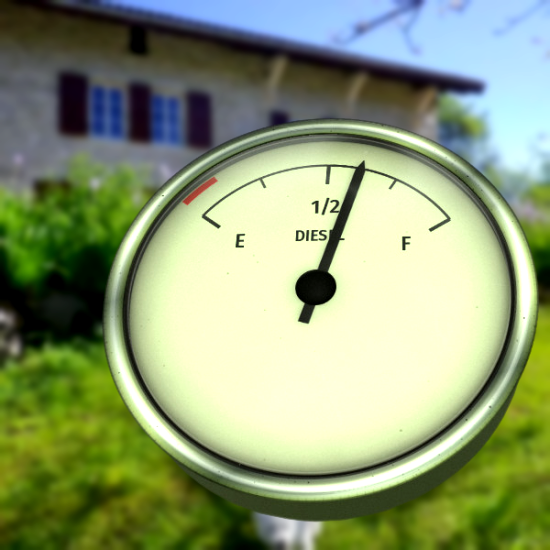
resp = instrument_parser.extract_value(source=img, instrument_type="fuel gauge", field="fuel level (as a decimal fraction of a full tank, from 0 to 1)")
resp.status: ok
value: 0.625
